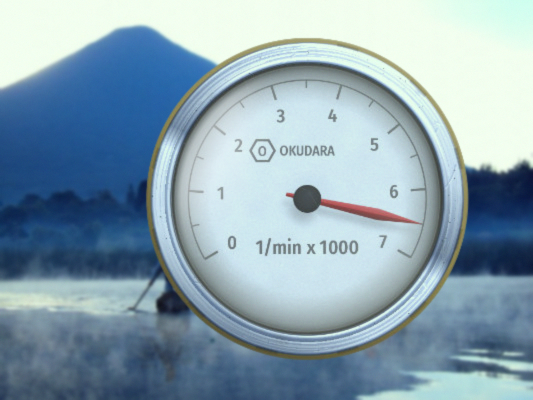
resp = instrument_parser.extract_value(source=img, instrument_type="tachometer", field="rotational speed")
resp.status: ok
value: 6500 rpm
